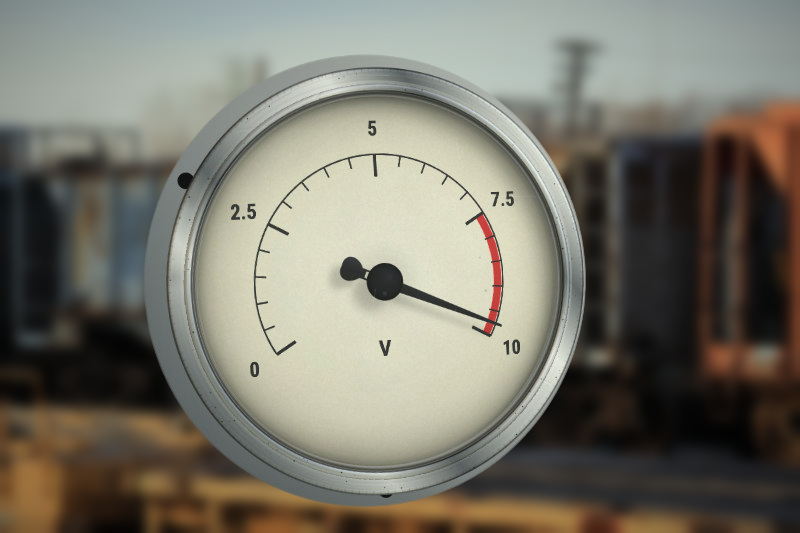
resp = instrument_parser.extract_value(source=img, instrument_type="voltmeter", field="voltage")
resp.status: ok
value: 9.75 V
